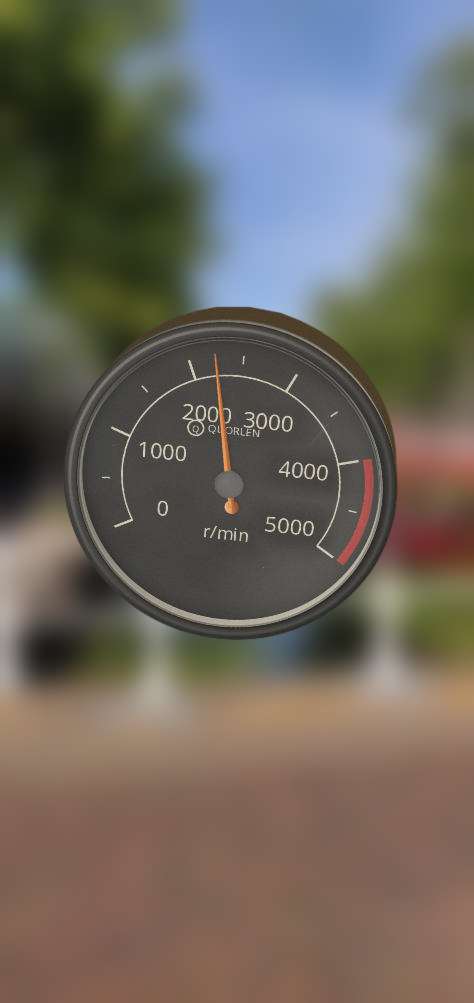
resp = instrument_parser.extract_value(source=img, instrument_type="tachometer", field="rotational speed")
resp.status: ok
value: 2250 rpm
